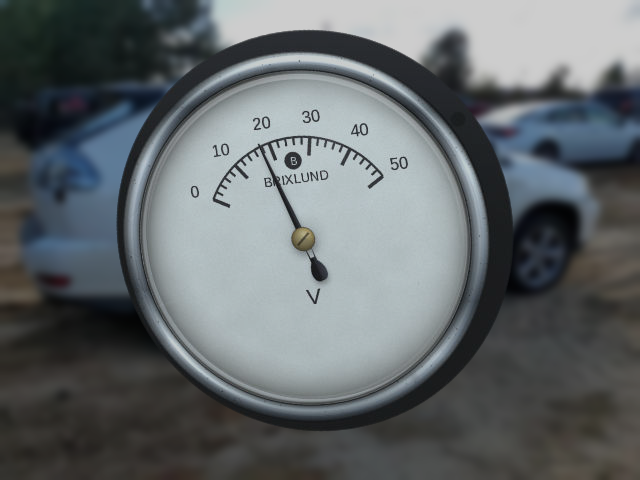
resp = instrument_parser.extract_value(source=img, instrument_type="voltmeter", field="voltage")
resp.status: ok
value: 18 V
